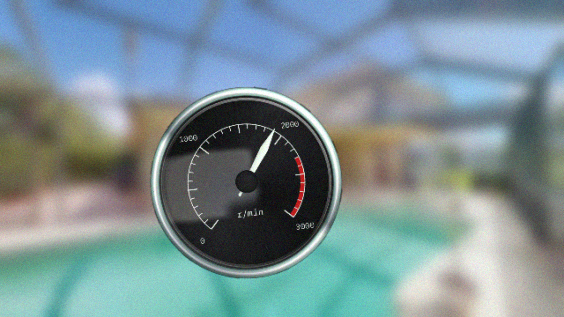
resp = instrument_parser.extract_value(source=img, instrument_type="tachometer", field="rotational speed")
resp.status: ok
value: 1900 rpm
